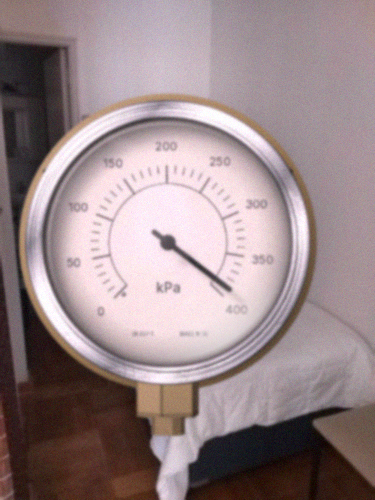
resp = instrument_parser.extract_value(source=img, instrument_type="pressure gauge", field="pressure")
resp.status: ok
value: 390 kPa
